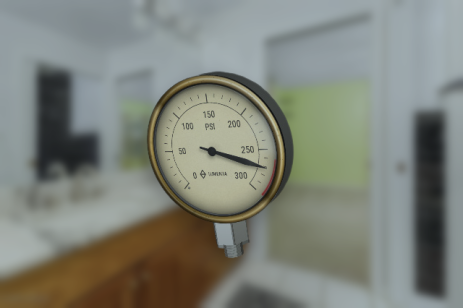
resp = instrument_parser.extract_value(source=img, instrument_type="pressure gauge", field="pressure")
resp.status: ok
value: 270 psi
